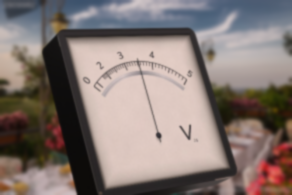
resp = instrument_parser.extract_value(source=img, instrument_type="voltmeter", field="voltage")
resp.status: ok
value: 3.5 V
